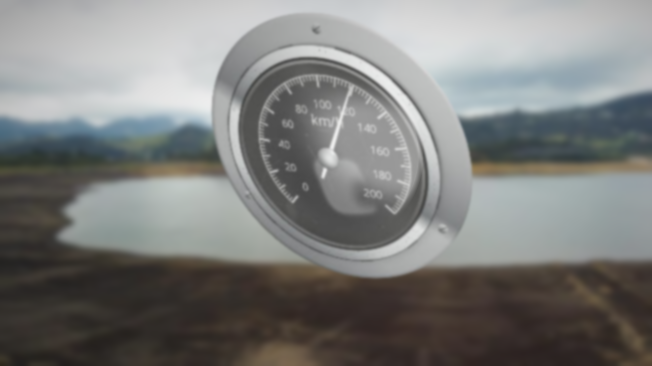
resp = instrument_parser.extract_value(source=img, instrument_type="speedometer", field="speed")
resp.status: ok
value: 120 km/h
